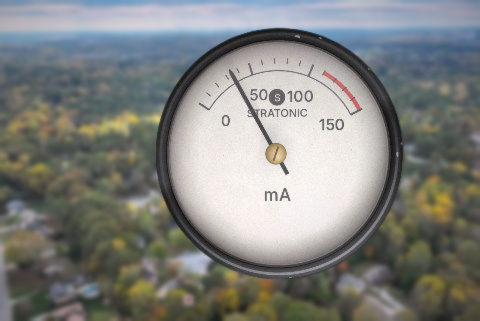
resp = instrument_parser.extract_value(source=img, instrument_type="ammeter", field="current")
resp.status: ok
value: 35 mA
